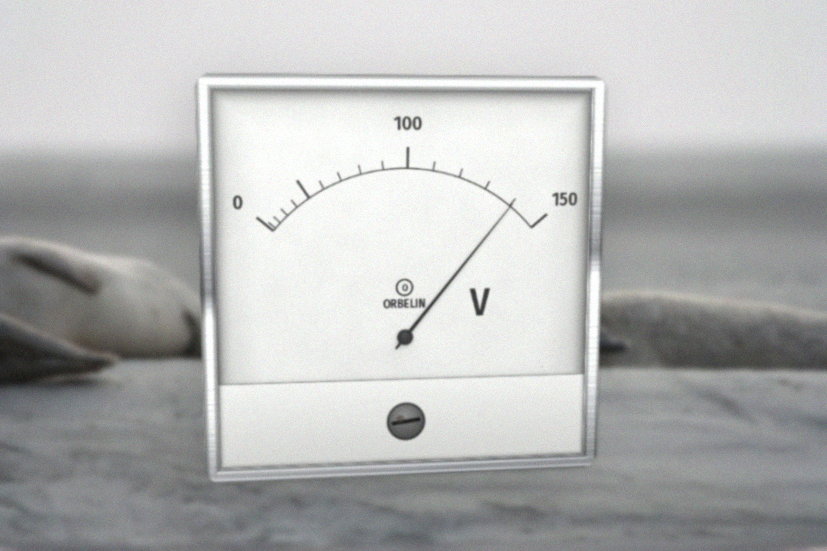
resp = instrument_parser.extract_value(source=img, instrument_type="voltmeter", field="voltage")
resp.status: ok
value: 140 V
